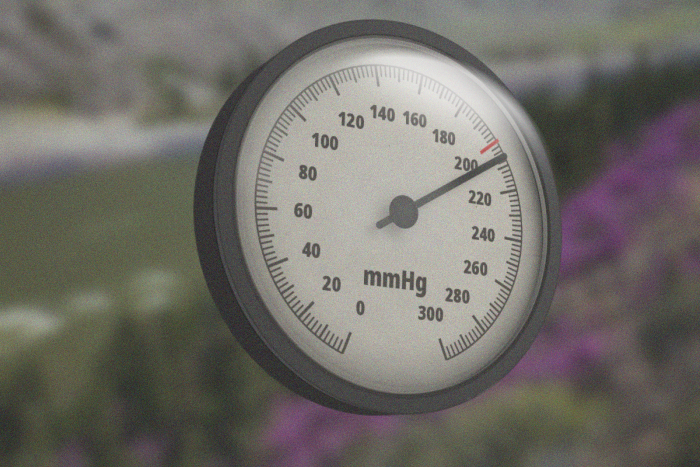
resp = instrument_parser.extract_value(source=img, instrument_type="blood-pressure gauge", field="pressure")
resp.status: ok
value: 206 mmHg
